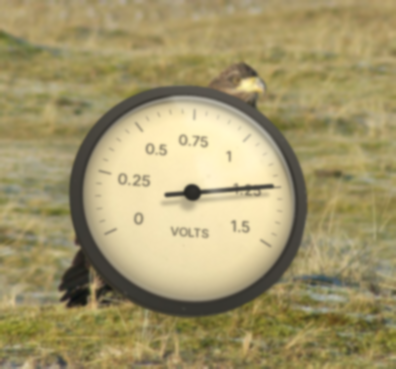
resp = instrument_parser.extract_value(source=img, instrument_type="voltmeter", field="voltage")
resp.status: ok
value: 1.25 V
